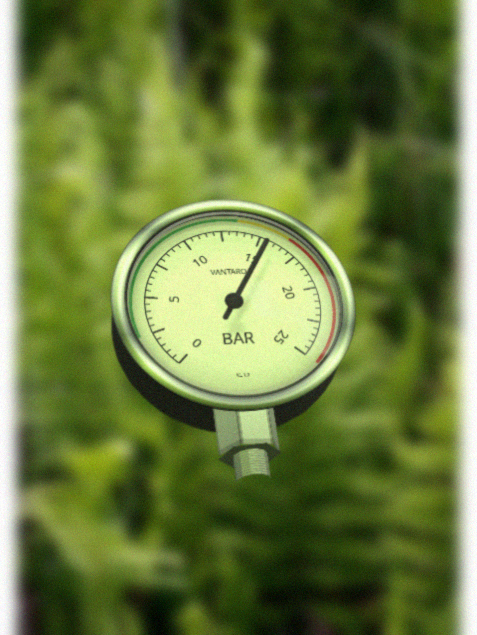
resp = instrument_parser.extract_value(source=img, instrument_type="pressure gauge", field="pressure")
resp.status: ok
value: 15.5 bar
